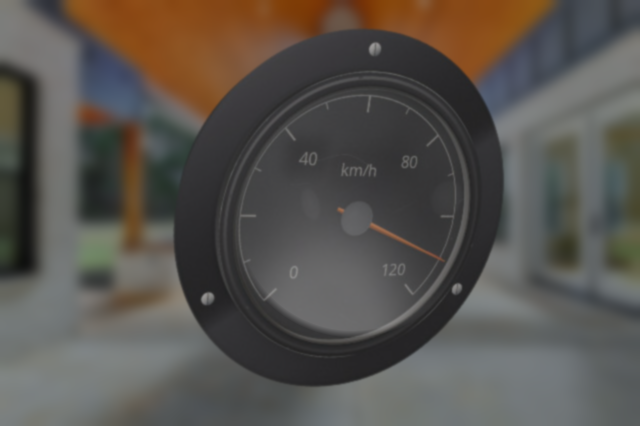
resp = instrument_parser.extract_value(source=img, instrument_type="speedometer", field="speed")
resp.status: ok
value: 110 km/h
